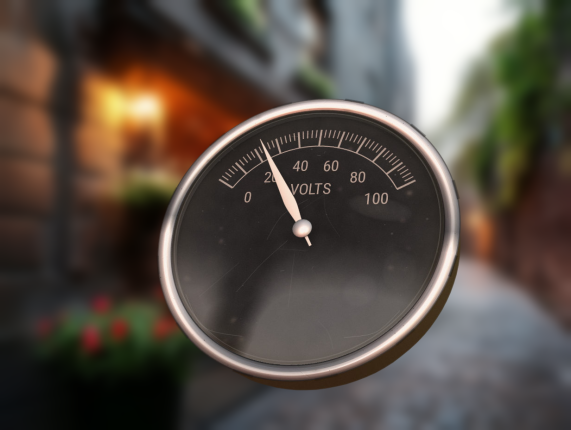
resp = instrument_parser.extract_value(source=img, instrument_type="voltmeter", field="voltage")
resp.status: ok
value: 24 V
